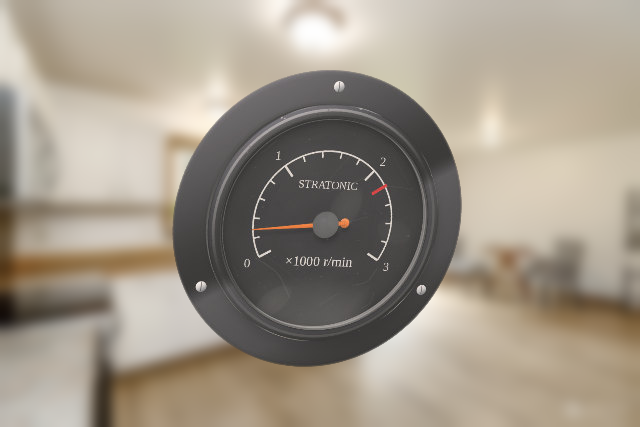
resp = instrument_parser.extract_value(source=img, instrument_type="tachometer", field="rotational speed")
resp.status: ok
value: 300 rpm
